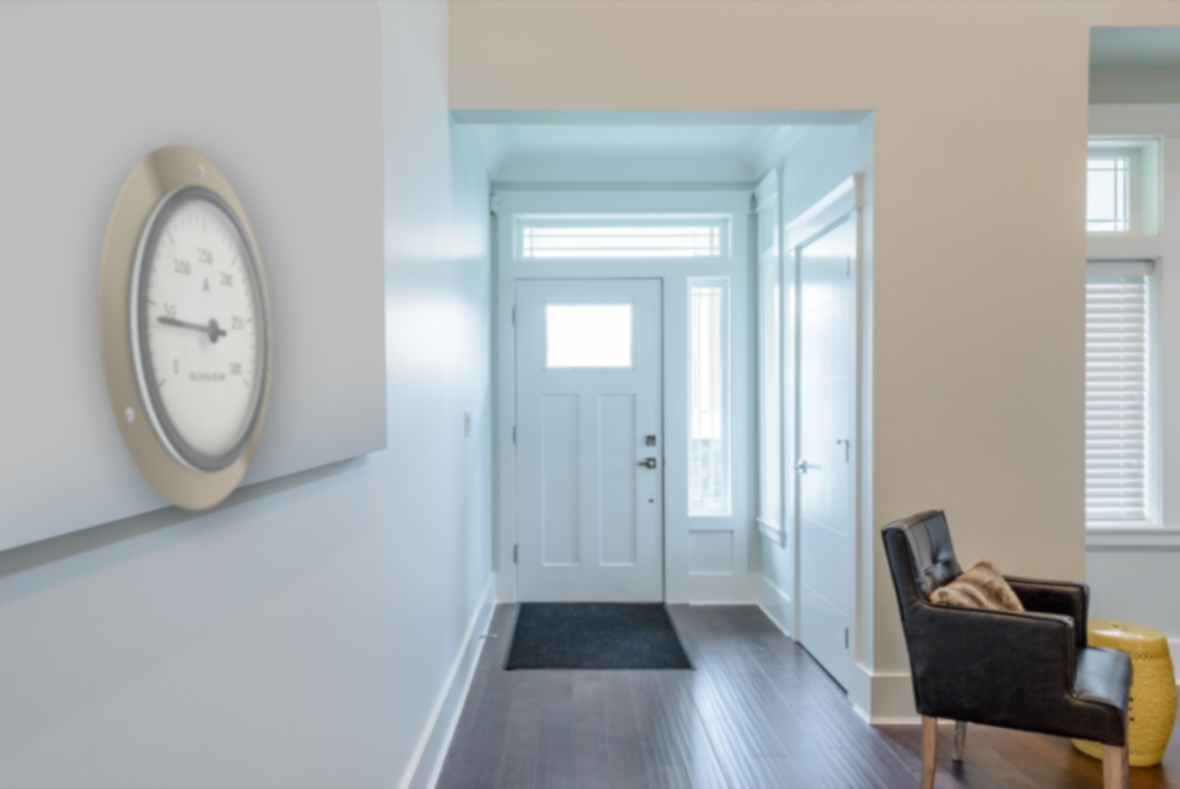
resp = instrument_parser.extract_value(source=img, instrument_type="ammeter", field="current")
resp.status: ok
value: 40 A
